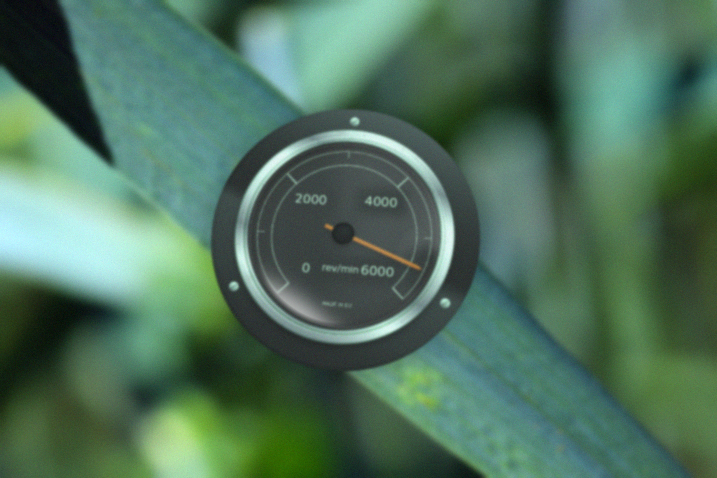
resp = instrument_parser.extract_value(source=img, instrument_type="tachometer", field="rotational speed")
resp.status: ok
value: 5500 rpm
